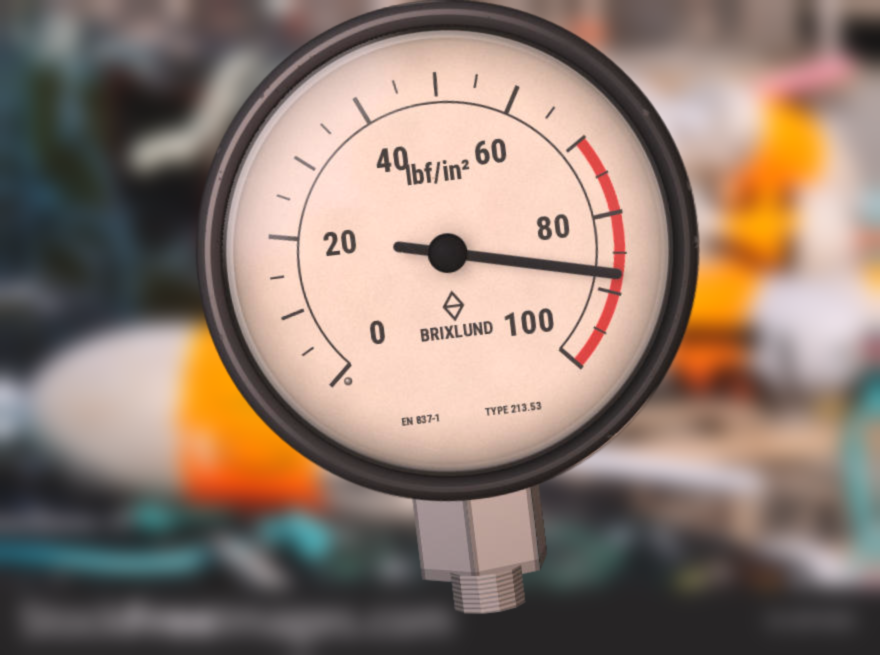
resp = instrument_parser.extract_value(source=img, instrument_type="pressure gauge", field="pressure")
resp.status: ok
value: 87.5 psi
